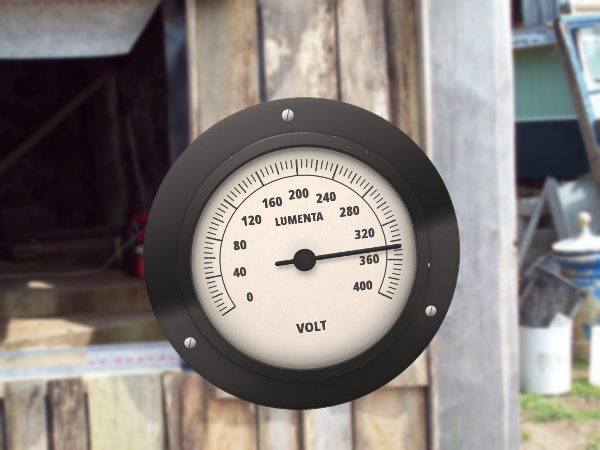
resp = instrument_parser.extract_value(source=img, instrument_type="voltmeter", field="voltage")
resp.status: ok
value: 345 V
